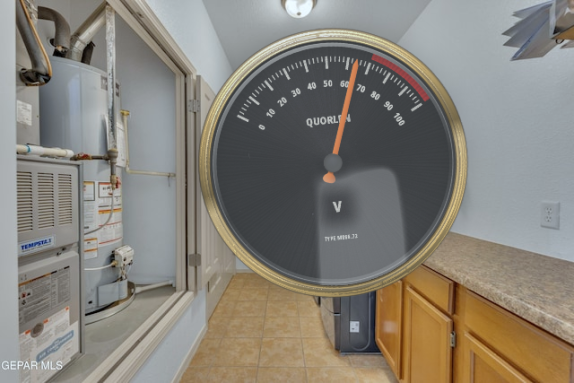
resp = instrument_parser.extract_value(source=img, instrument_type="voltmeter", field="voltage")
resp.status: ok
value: 64 V
